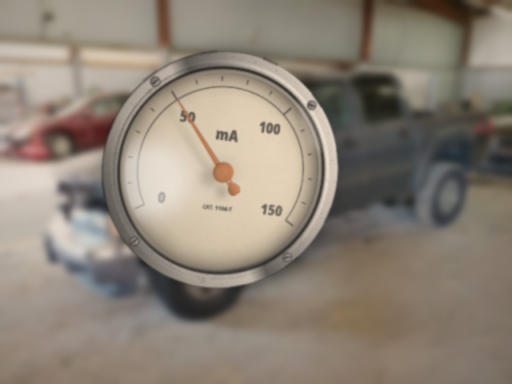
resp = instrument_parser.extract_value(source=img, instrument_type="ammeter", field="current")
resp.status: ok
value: 50 mA
